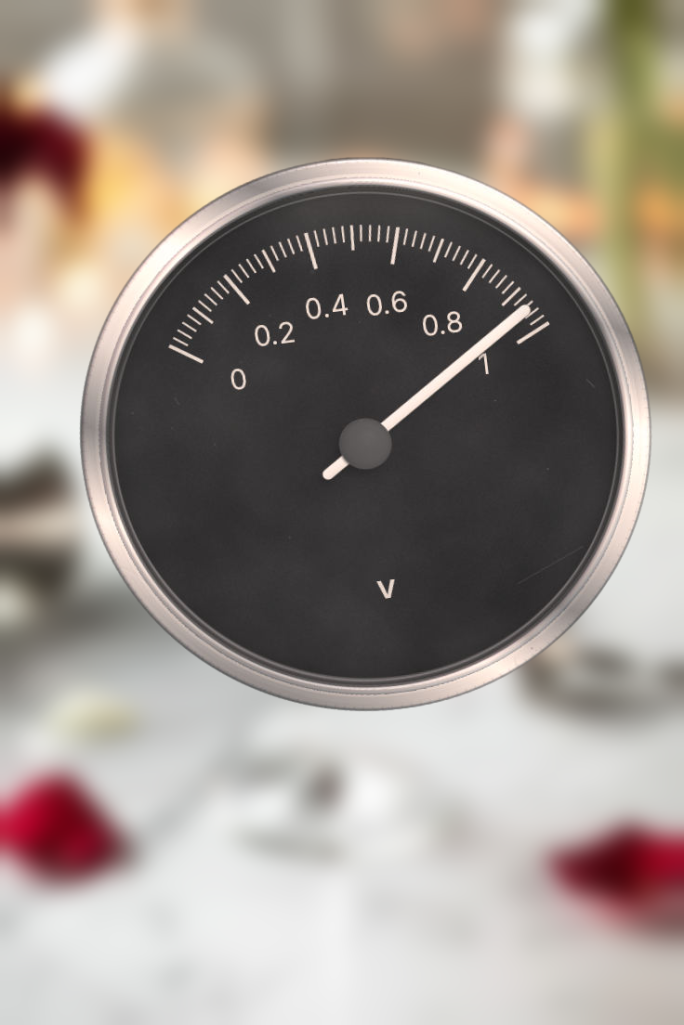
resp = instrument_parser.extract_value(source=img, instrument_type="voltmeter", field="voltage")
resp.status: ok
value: 0.94 V
